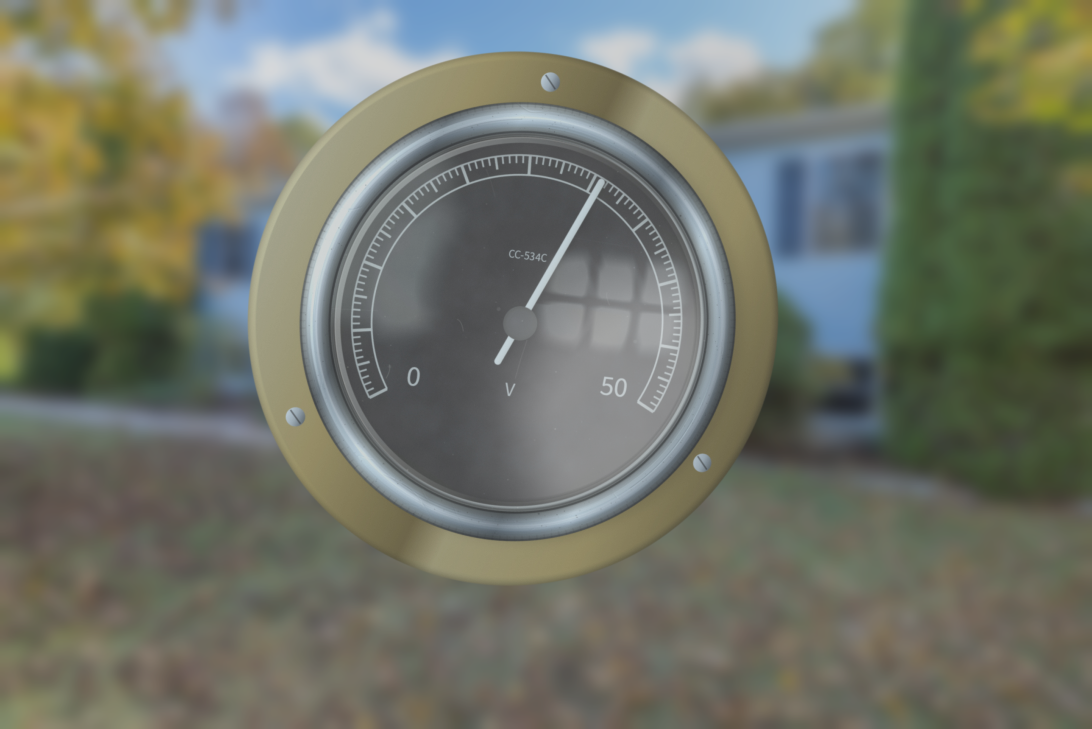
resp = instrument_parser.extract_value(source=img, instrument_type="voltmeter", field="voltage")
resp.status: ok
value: 30.5 V
